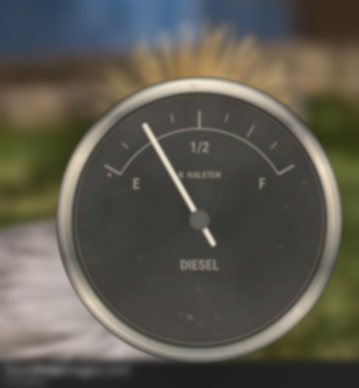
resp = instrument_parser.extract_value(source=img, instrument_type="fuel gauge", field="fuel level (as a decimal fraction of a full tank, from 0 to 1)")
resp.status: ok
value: 0.25
